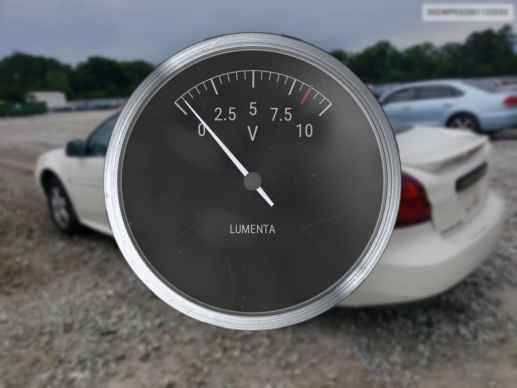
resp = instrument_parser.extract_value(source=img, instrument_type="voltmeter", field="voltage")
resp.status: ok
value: 0.5 V
